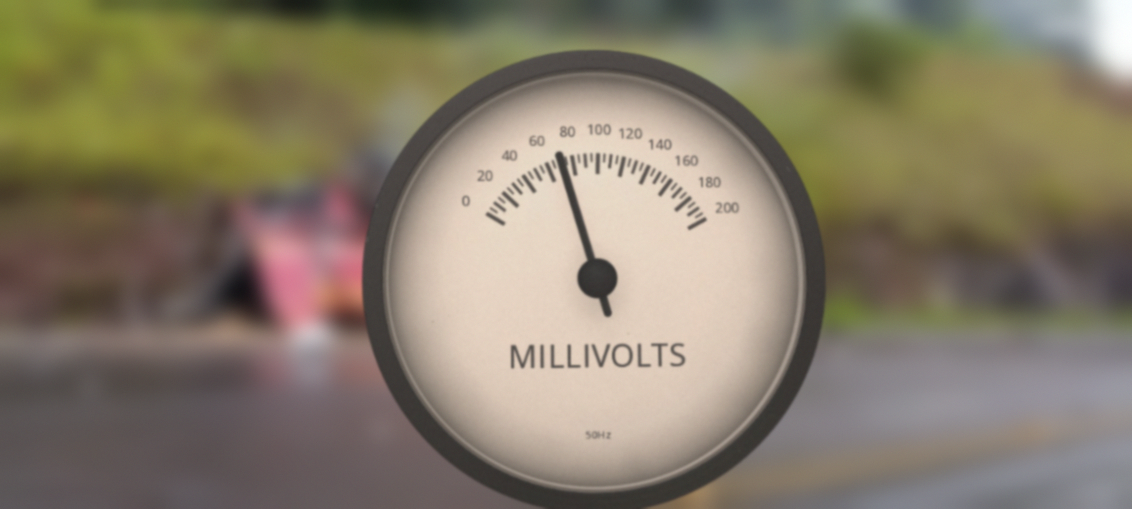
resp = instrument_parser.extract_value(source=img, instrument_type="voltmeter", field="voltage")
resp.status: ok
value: 70 mV
